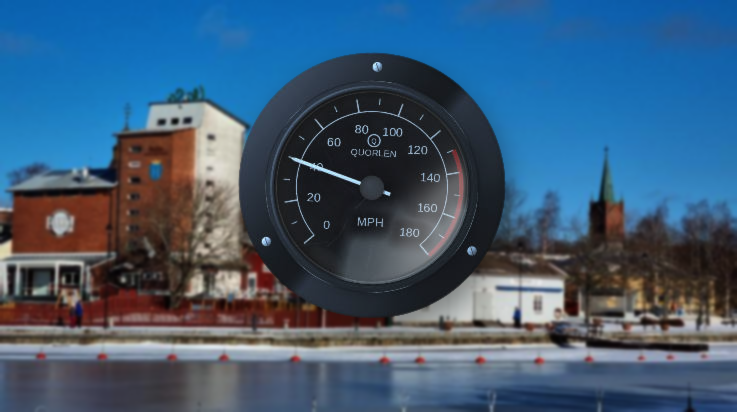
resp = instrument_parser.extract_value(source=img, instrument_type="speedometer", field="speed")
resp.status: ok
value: 40 mph
